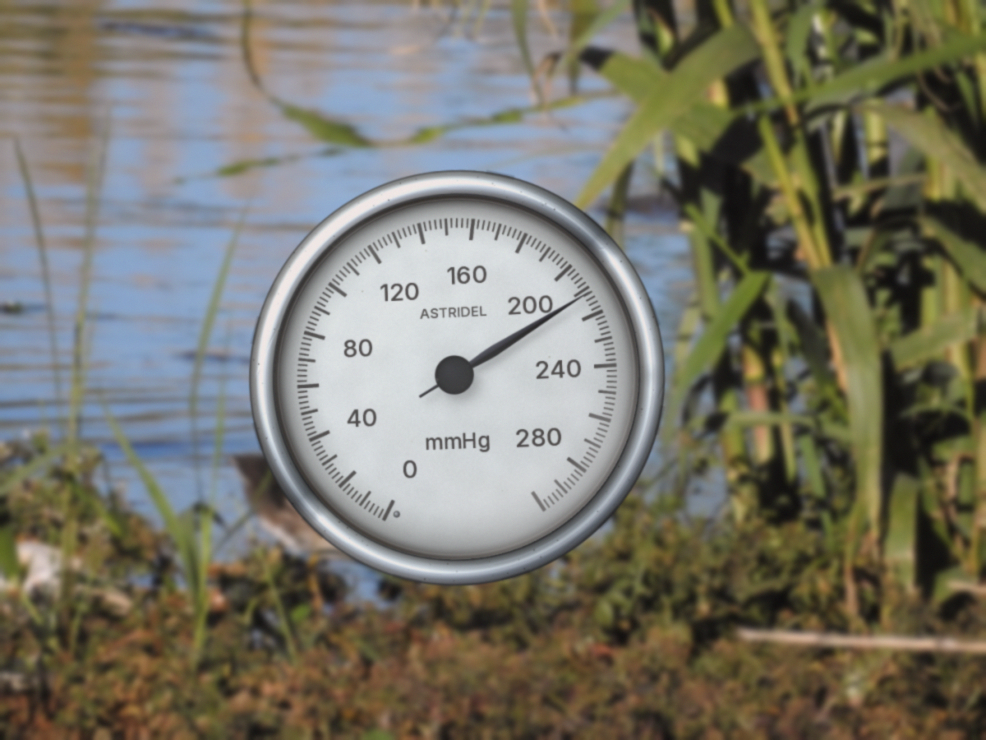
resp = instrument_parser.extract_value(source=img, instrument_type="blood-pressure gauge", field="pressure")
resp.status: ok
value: 212 mmHg
